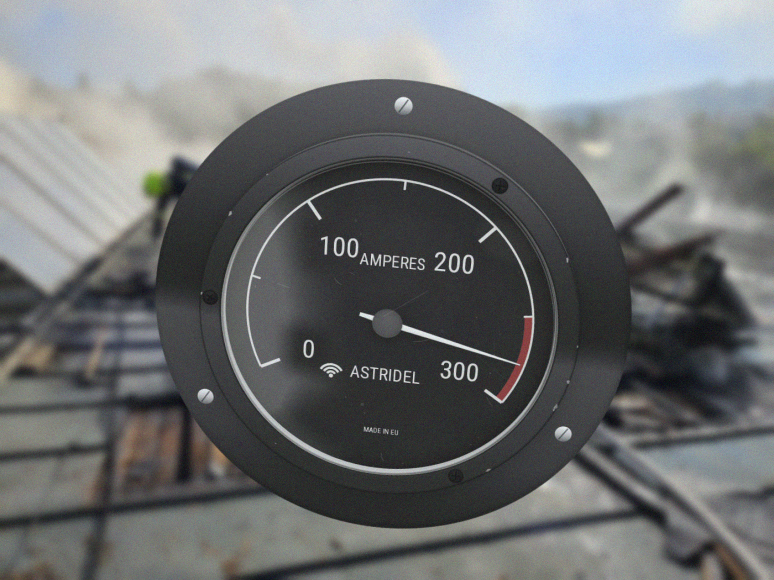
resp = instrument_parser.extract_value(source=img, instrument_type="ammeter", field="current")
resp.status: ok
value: 275 A
